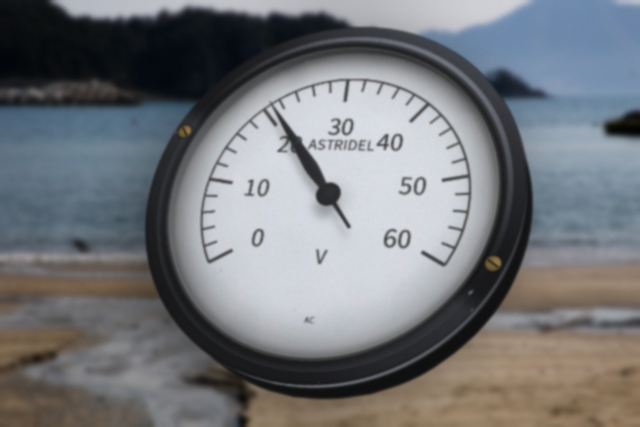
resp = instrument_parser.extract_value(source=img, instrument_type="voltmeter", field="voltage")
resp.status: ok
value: 21 V
